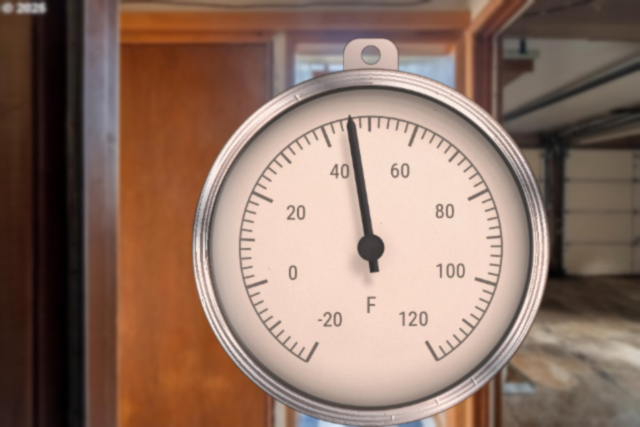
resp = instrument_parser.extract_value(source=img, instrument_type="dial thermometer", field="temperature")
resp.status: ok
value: 46 °F
